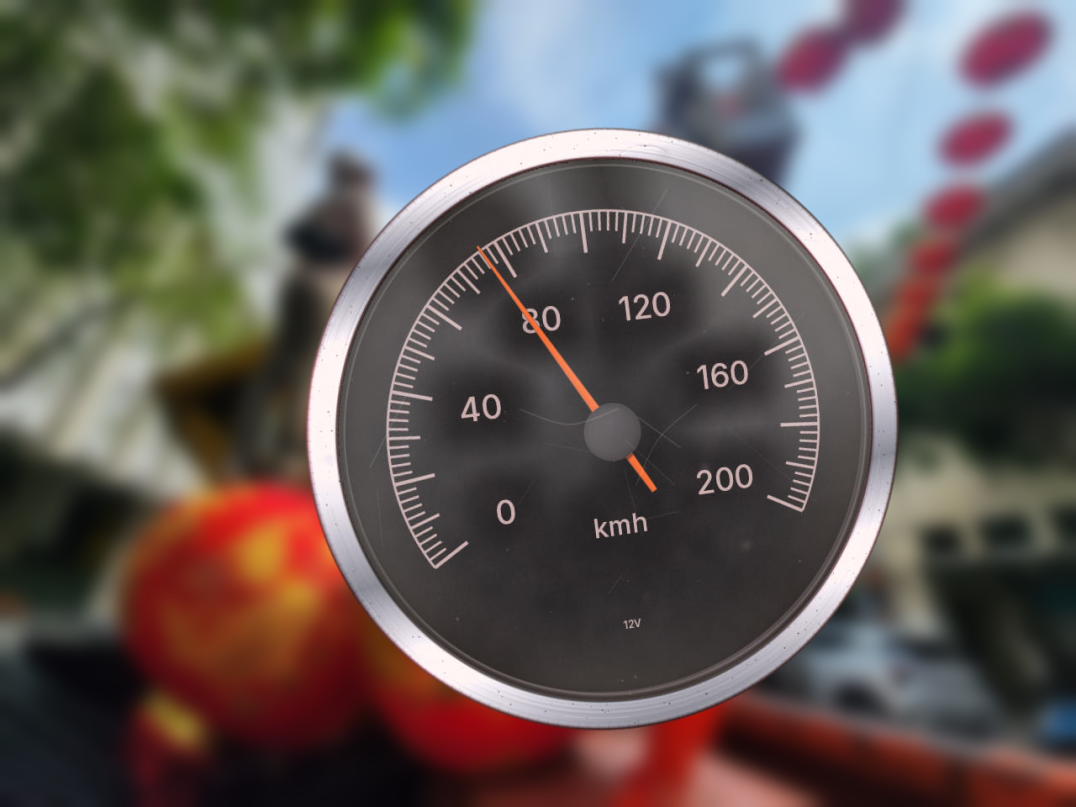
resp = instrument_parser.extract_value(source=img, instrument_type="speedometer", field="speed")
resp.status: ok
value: 76 km/h
